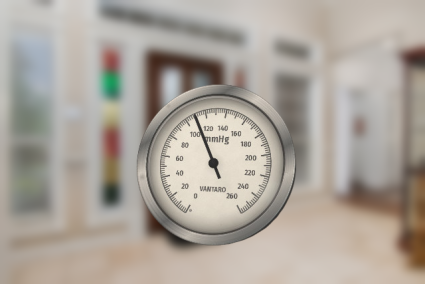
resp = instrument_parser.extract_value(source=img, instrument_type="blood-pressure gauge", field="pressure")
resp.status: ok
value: 110 mmHg
